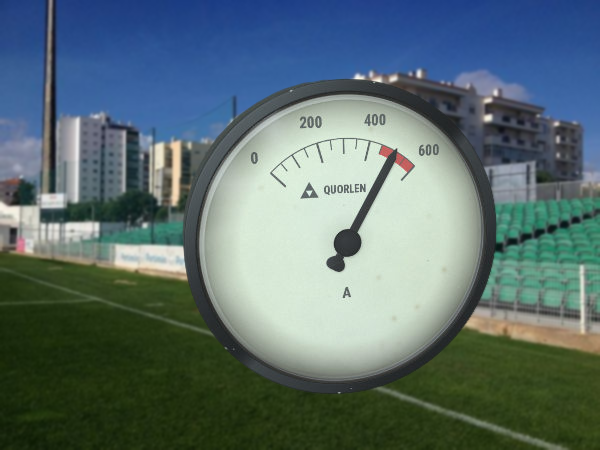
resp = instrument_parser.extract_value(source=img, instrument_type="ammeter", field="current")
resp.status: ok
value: 500 A
